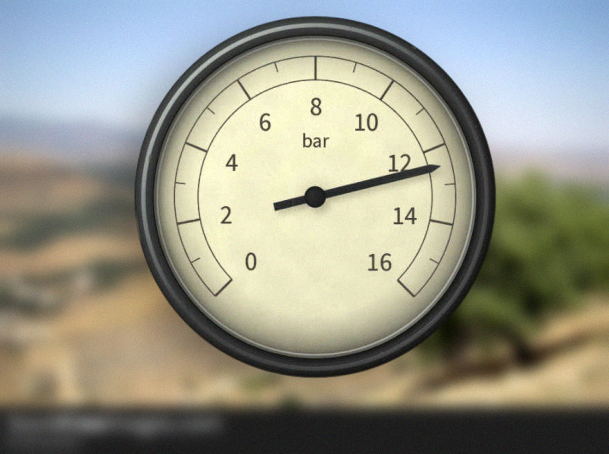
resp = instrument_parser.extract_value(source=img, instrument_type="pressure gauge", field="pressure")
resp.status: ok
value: 12.5 bar
